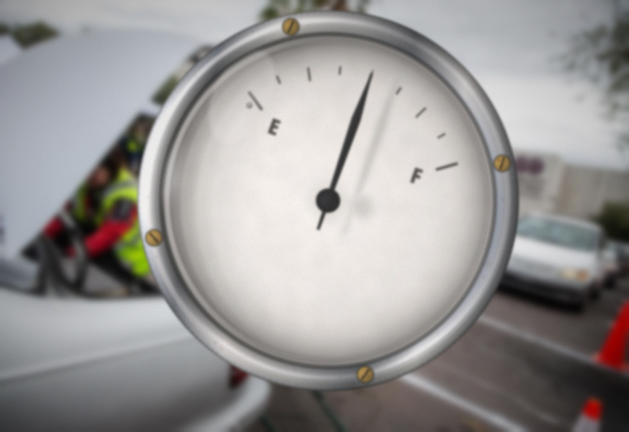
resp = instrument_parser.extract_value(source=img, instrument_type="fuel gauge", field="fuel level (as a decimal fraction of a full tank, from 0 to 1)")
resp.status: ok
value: 0.5
